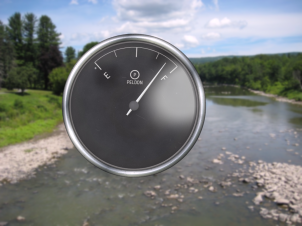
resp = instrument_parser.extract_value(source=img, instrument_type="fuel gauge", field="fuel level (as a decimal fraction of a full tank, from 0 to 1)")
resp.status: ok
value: 0.875
